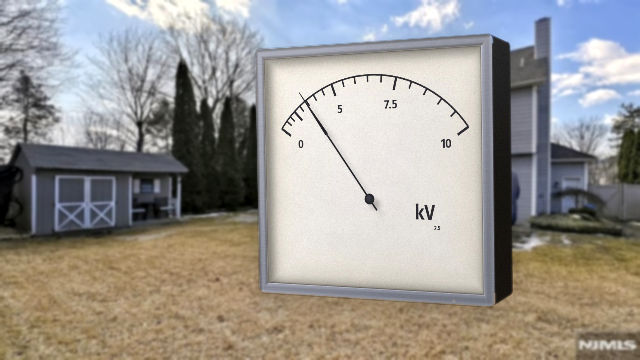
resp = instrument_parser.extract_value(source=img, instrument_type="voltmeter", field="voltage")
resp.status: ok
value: 3.5 kV
